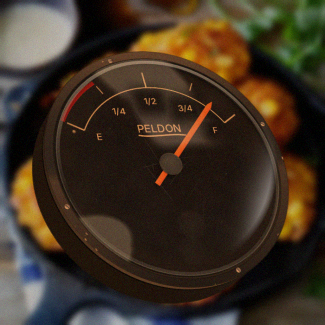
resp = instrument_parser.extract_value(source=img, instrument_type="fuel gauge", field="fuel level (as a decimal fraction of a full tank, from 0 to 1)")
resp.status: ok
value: 0.875
